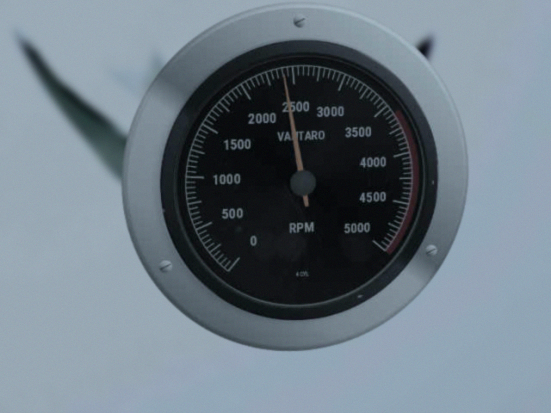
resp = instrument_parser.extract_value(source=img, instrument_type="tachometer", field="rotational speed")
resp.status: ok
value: 2400 rpm
